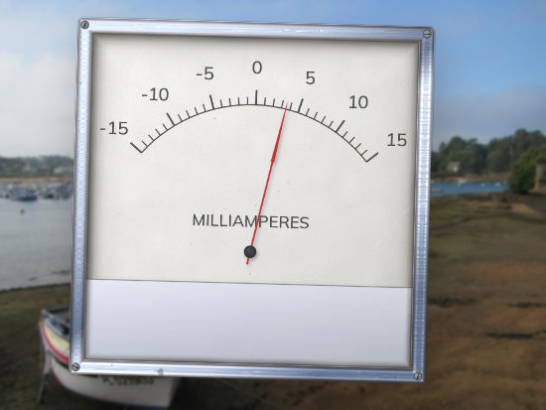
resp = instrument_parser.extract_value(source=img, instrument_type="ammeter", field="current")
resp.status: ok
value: 3.5 mA
